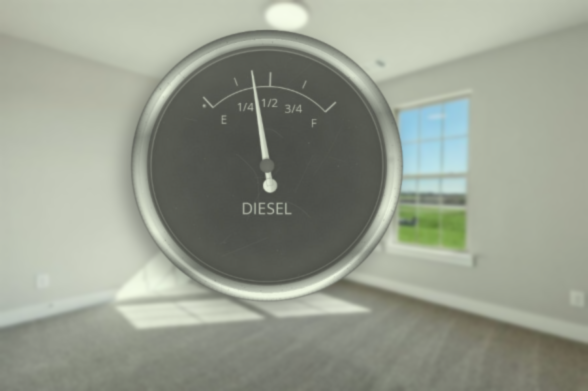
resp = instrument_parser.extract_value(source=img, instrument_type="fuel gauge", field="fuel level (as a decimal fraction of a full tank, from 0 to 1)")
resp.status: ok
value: 0.375
